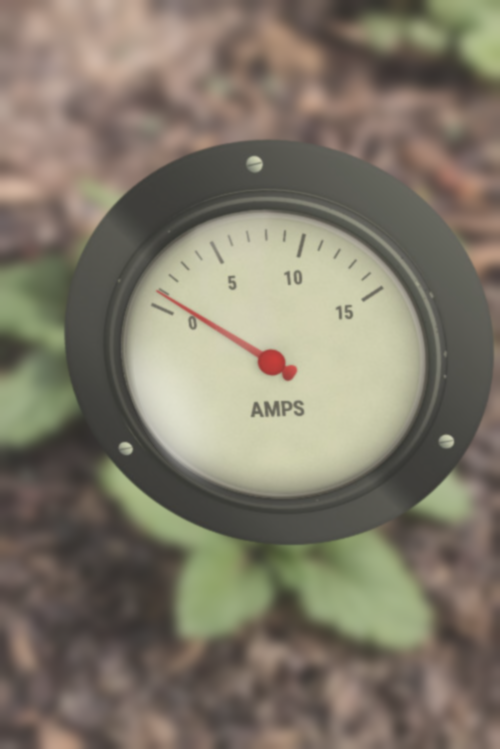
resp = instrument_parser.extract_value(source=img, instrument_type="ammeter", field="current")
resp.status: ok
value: 1 A
